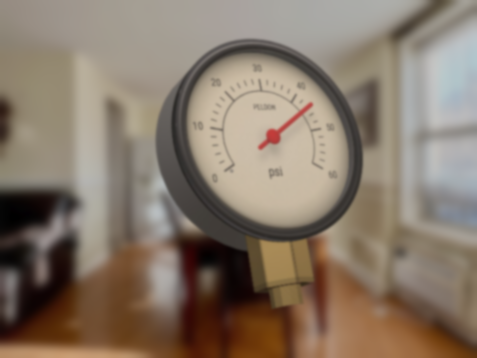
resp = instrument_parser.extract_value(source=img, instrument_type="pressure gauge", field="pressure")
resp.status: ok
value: 44 psi
